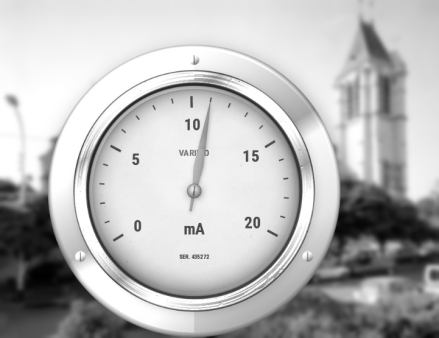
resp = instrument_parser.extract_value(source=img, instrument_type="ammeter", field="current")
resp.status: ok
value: 11 mA
